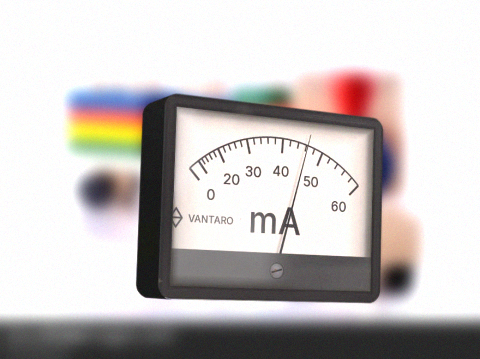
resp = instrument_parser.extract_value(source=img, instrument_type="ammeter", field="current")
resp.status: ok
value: 46 mA
